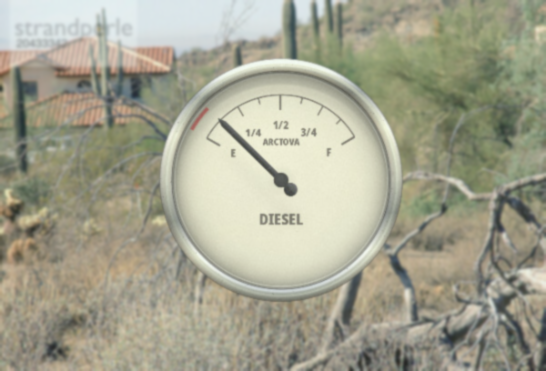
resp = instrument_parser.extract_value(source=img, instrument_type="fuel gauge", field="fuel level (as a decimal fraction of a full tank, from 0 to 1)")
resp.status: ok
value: 0.125
